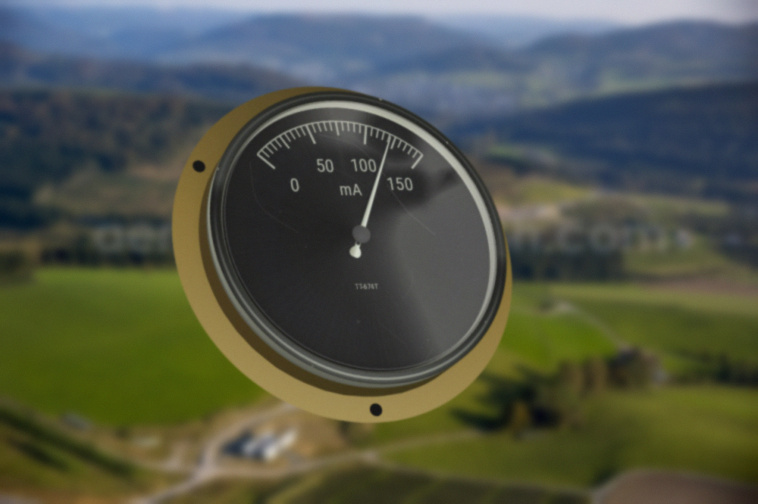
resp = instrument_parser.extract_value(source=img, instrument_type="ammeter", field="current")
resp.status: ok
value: 120 mA
